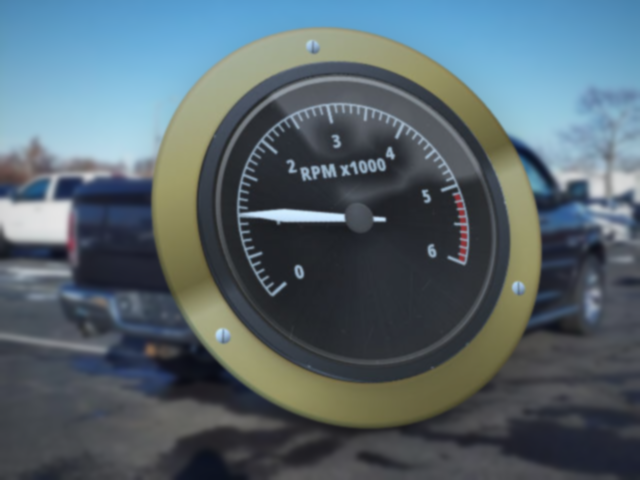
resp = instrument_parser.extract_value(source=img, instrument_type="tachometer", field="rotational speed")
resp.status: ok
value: 1000 rpm
